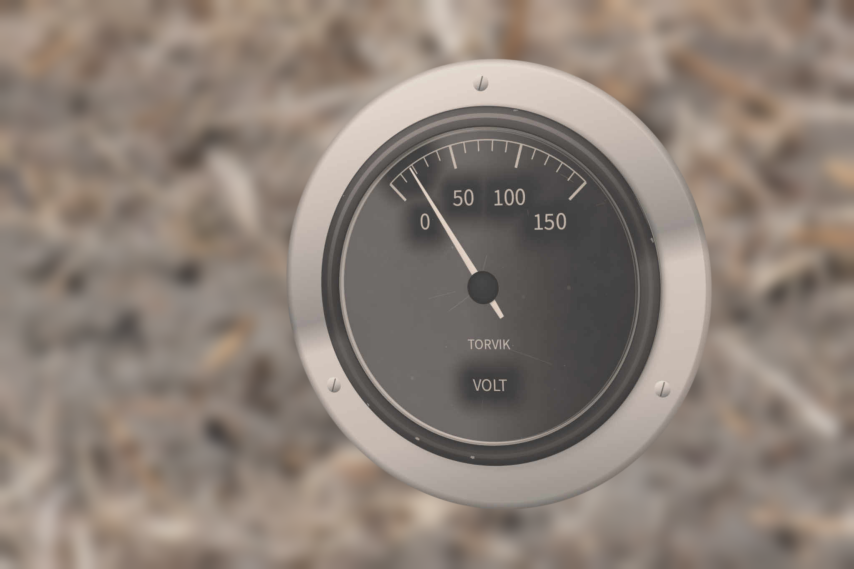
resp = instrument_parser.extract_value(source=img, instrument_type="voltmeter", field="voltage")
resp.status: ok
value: 20 V
